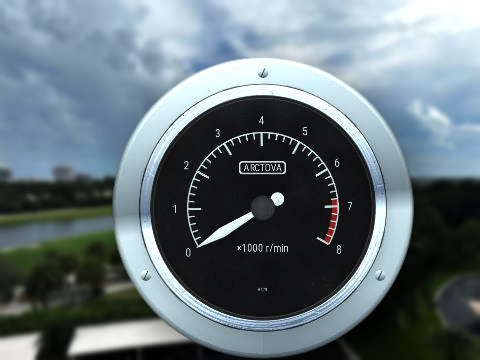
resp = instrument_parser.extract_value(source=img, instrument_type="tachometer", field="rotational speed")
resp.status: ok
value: 0 rpm
